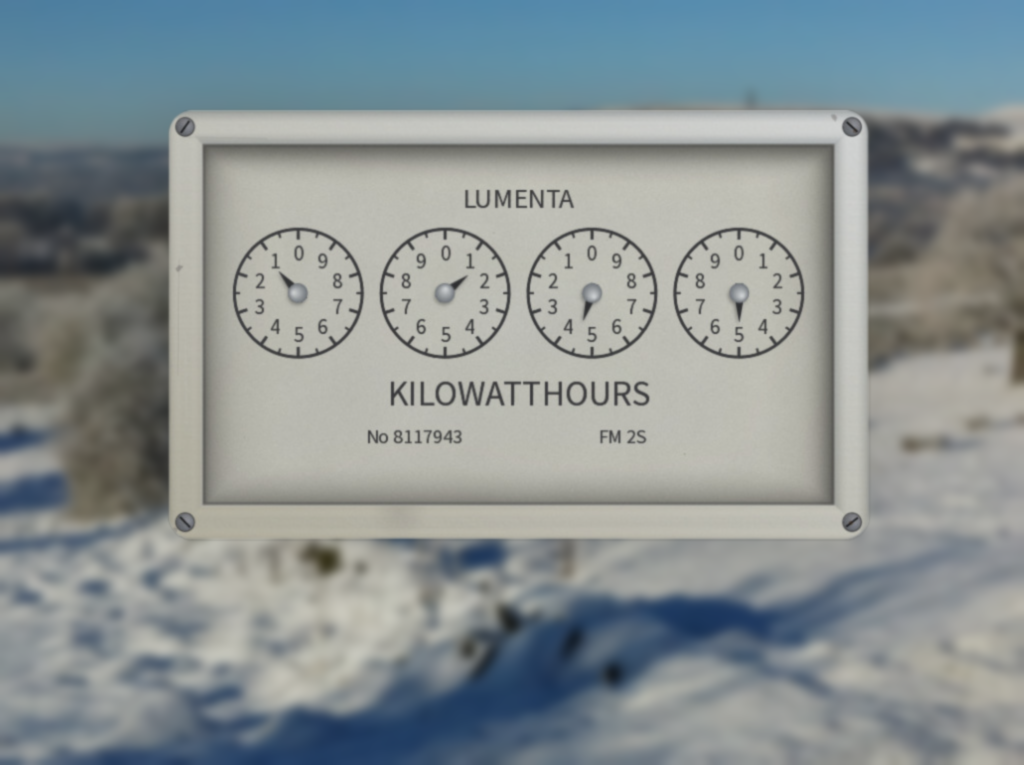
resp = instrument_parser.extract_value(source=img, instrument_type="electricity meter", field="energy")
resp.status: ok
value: 1145 kWh
